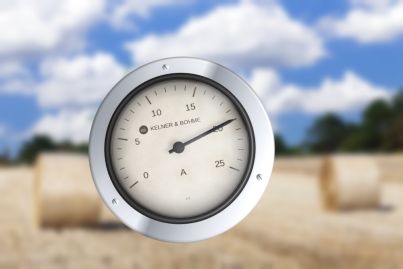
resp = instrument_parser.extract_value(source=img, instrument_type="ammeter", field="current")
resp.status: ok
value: 20 A
